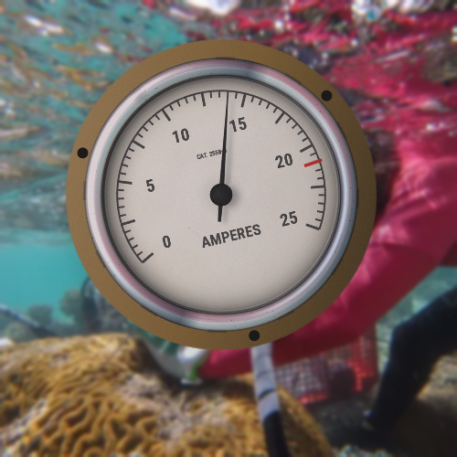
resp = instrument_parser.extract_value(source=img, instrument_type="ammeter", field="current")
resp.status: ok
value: 14 A
